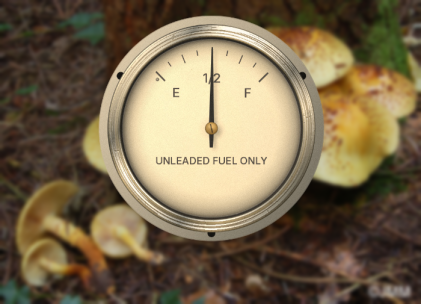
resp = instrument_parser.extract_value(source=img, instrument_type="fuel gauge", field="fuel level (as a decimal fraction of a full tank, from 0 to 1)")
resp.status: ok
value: 0.5
